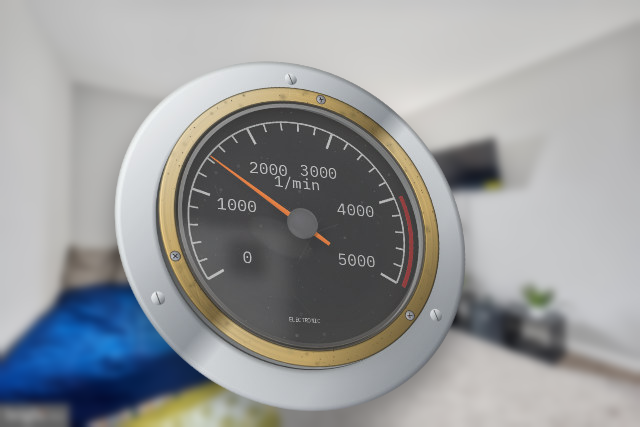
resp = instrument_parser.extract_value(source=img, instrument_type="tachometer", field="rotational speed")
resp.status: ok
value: 1400 rpm
